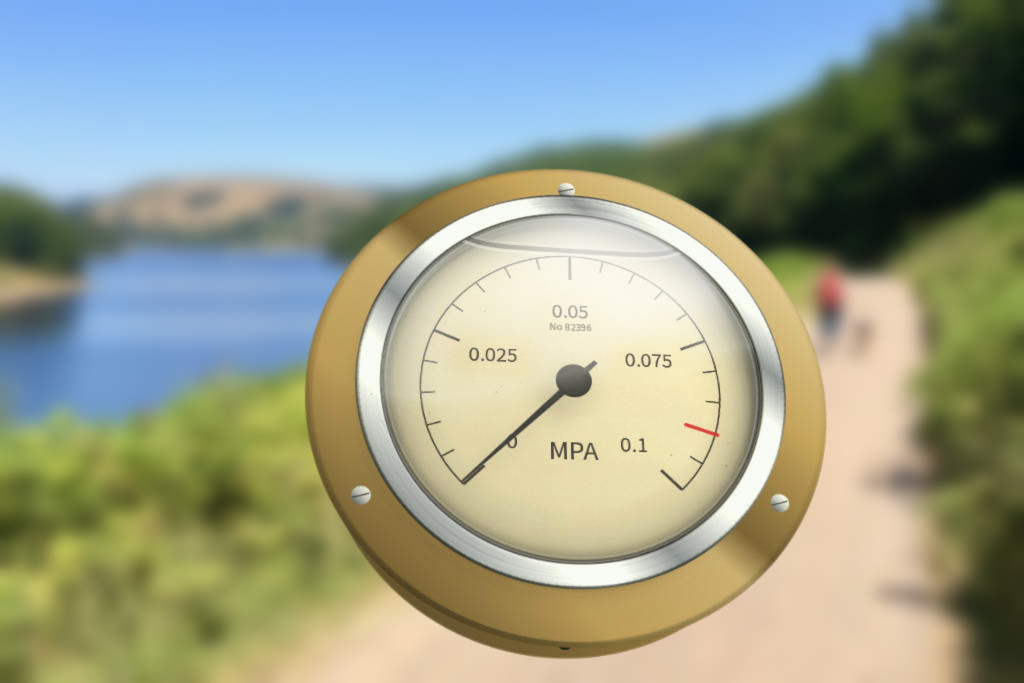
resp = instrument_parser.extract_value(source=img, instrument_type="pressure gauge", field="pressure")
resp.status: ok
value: 0 MPa
